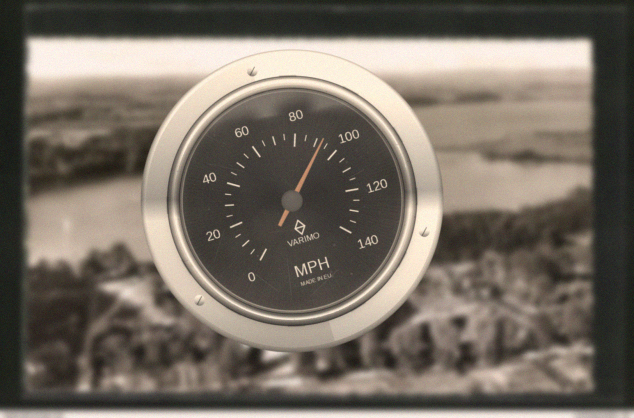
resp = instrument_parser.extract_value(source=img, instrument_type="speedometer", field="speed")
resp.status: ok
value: 92.5 mph
